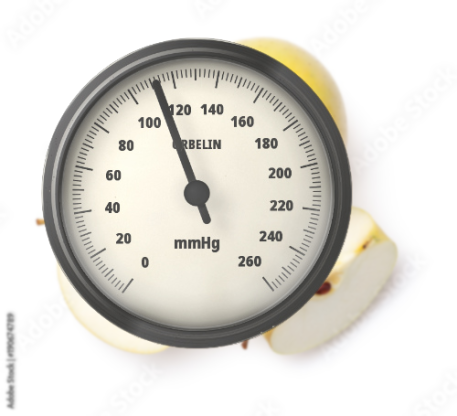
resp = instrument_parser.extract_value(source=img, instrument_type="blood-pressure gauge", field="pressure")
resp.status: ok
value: 112 mmHg
